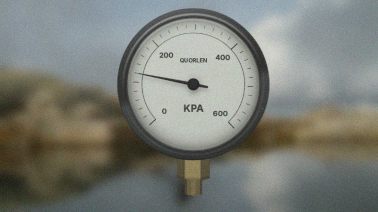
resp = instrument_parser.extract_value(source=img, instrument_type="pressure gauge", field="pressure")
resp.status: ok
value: 120 kPa
